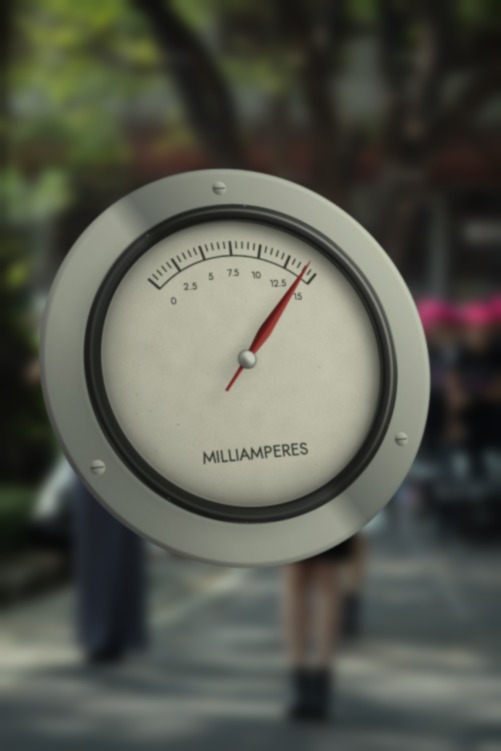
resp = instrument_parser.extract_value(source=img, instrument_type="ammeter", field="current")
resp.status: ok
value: 14 mA
